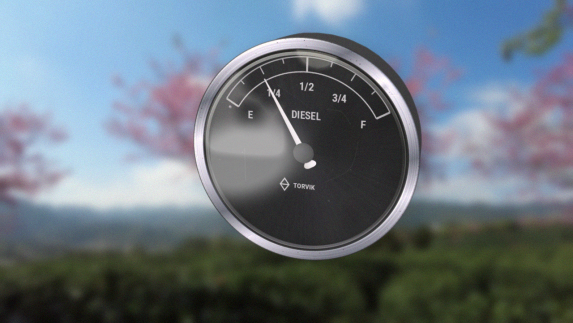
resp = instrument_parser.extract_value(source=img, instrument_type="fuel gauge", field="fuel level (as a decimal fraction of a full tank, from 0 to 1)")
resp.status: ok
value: 0.25
